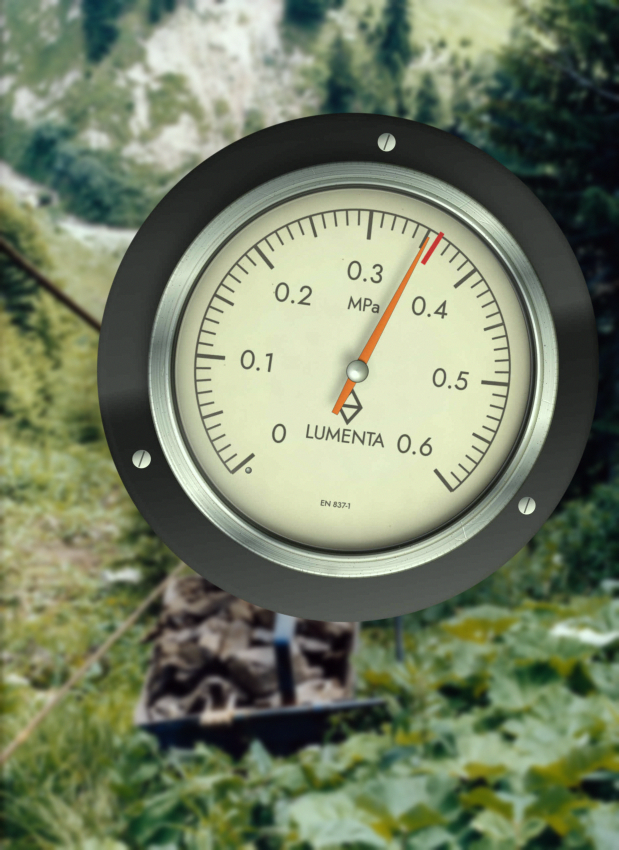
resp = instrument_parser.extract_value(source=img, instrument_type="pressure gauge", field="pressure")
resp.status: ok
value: 0.35 MPa
